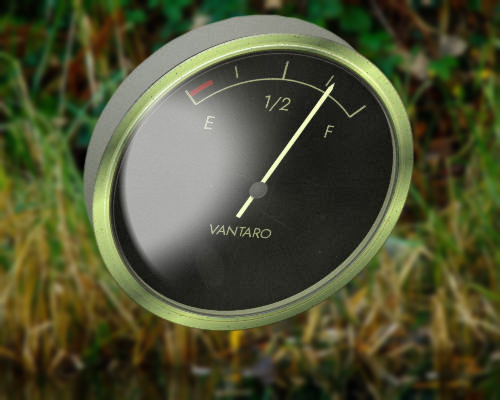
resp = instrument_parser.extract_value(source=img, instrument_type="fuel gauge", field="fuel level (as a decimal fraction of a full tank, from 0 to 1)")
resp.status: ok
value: 0.75
